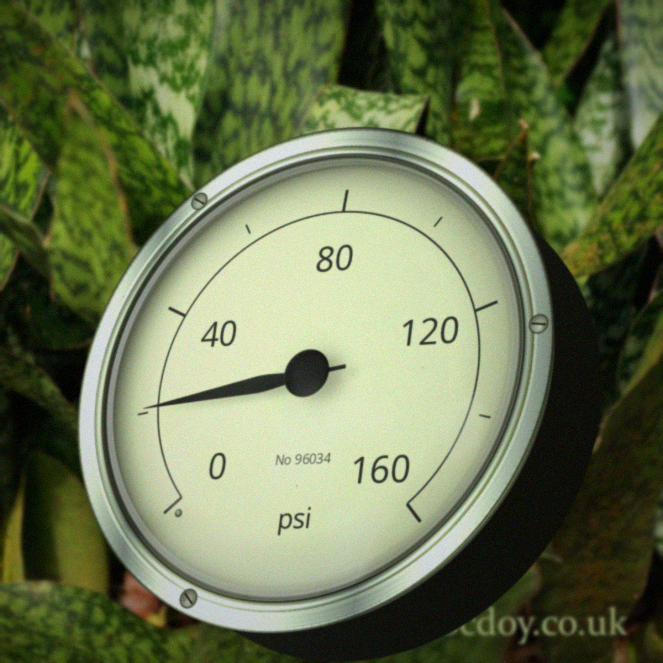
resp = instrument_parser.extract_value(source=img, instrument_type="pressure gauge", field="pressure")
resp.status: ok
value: 20 psi
